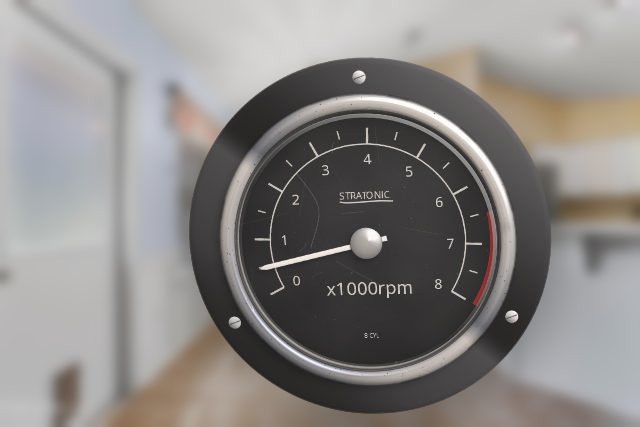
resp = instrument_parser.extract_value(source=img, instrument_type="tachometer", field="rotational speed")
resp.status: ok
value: 500 rpm
